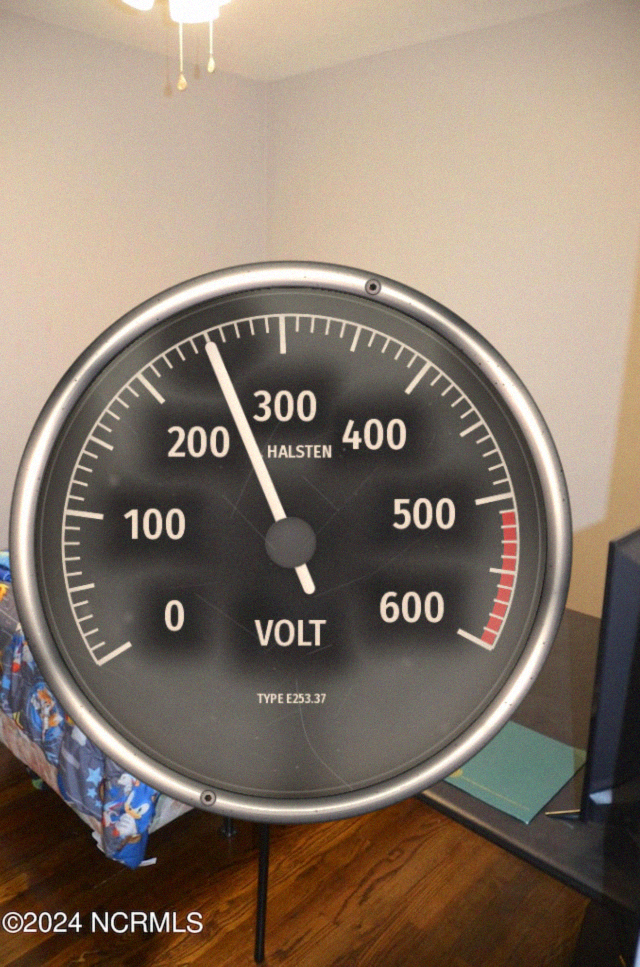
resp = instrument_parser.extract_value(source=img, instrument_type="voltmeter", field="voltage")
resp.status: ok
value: 250 V
